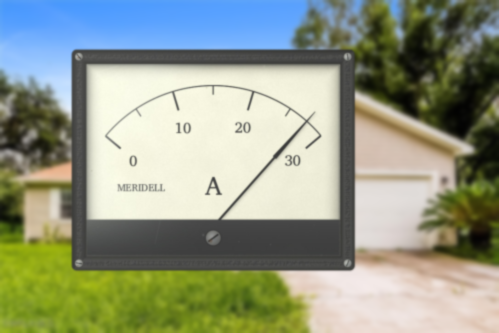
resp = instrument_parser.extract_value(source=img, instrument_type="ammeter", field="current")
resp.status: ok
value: 27.5 A
